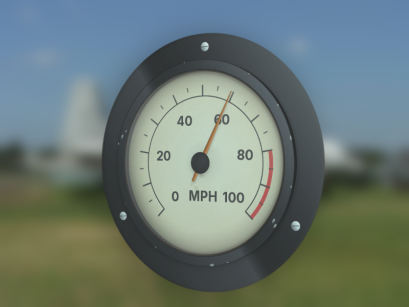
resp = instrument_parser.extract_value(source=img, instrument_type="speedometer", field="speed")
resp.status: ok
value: 60 mph
